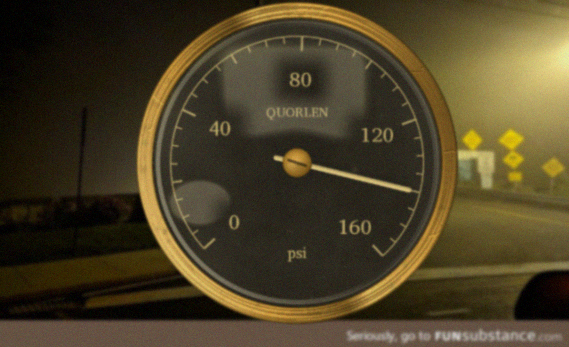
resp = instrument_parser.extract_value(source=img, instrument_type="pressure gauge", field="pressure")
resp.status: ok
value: 140 psi
